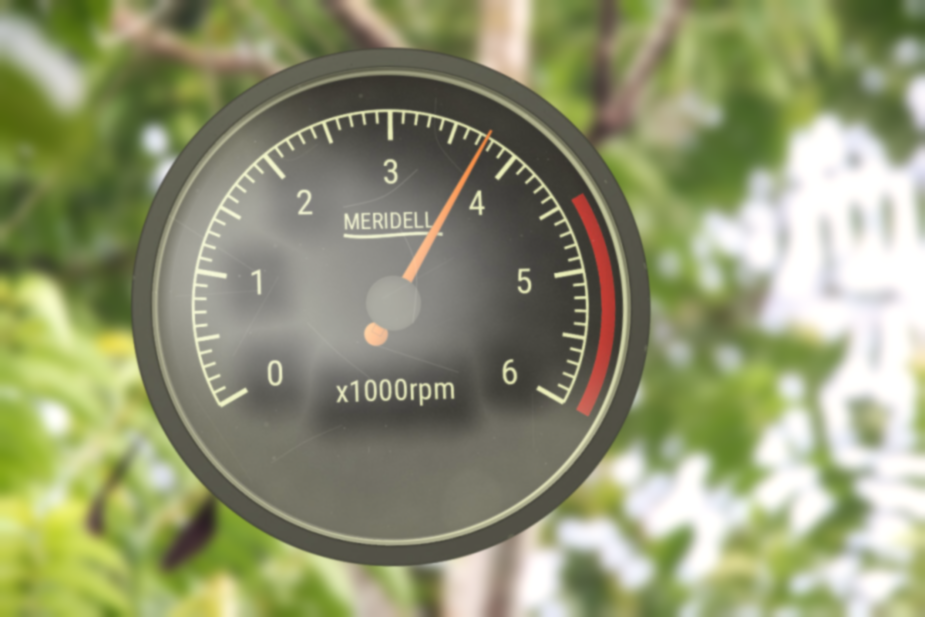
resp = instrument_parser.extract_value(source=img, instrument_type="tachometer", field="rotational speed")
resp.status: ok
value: 3750 rpm
